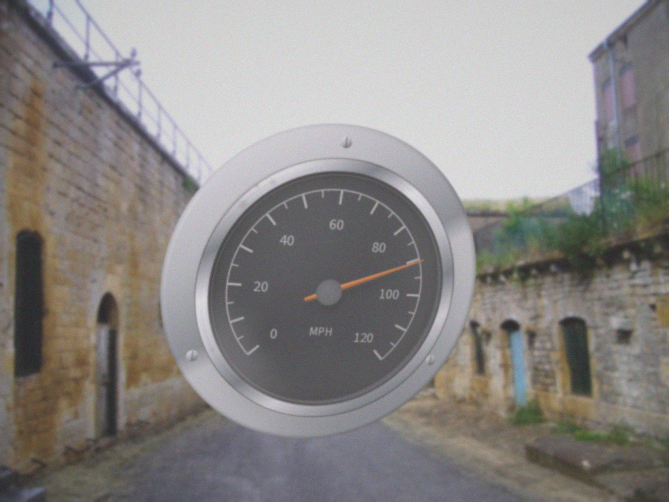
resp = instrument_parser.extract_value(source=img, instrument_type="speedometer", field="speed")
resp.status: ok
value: 90 mph
